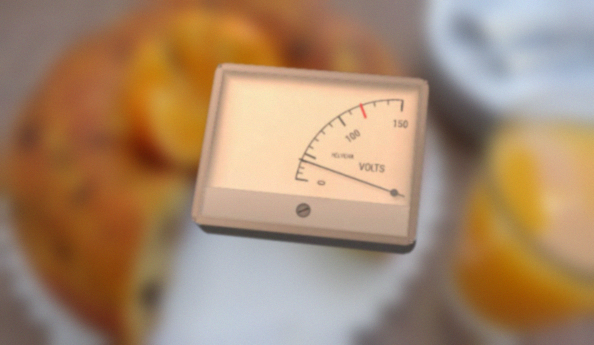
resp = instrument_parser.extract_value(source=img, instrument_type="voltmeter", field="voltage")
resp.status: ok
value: 40 V
